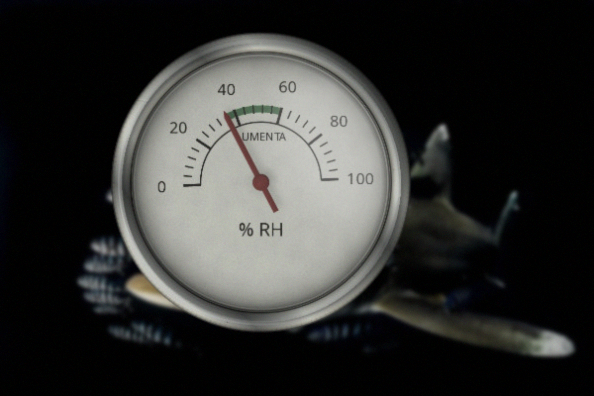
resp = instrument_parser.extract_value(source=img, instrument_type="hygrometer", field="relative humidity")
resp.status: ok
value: 36 %
